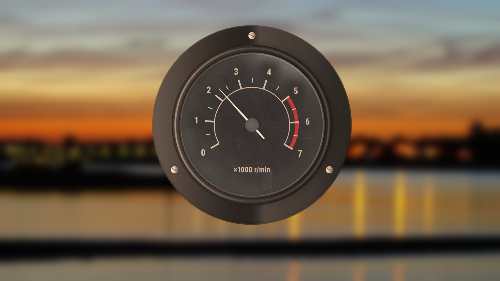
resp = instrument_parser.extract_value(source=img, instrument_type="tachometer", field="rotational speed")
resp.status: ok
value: 2250 rpm
